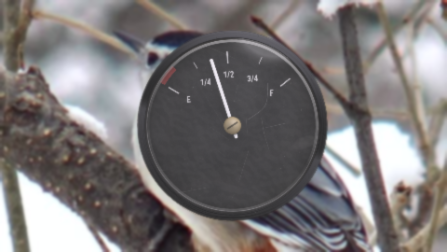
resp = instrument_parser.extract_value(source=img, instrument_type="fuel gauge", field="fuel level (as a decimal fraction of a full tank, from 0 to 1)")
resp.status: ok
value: 0.375
